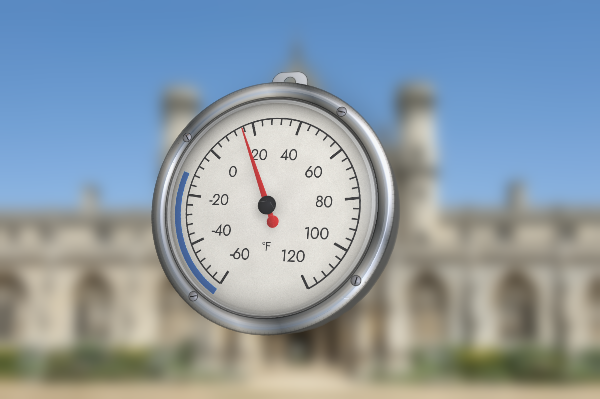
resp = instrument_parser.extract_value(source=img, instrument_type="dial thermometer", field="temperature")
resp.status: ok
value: 16 °F
